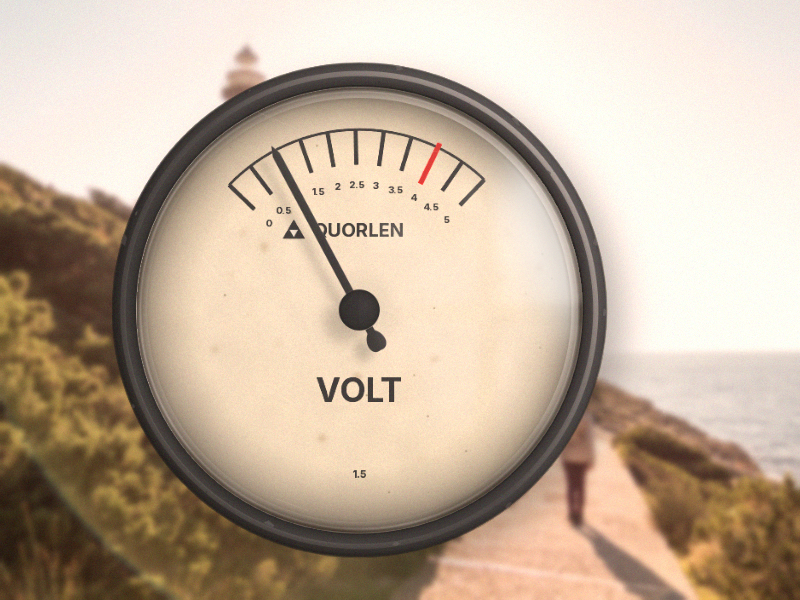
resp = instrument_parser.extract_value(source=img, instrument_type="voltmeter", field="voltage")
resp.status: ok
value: 1 V
